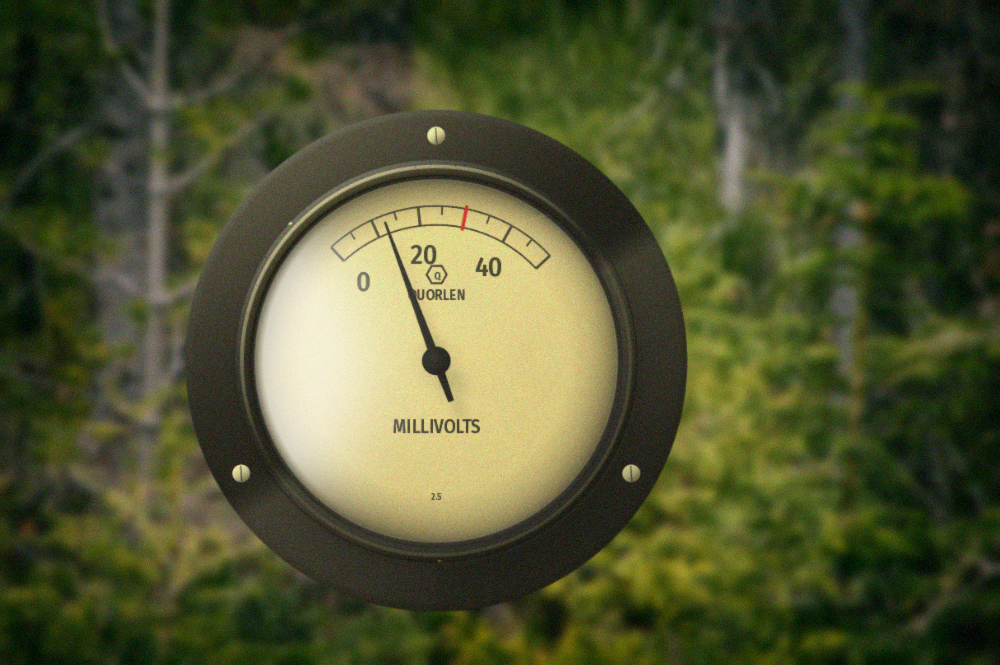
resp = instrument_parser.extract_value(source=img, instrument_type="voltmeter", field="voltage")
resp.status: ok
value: 12.5 mV
